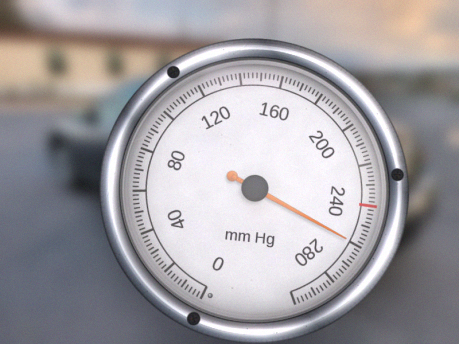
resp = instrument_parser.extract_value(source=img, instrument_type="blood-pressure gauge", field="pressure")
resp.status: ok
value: 260 mmHg
